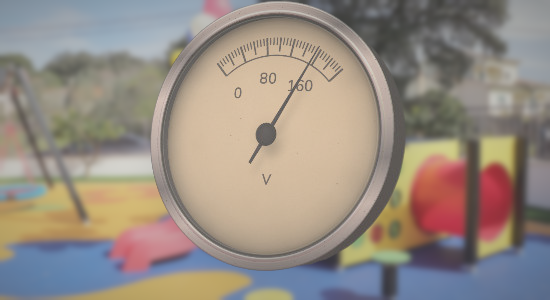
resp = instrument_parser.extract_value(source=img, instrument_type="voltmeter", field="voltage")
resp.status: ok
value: 160 V
